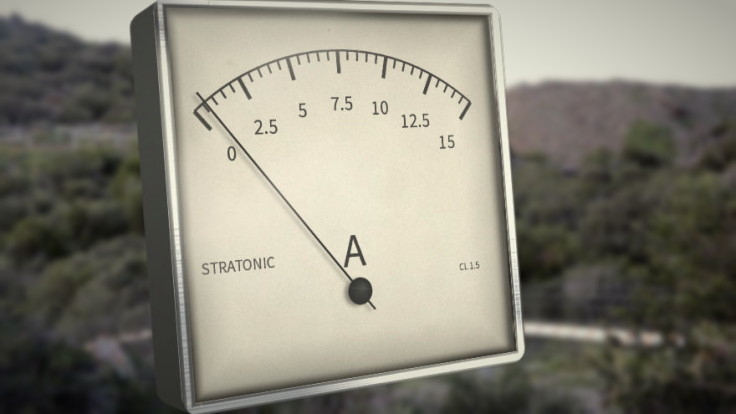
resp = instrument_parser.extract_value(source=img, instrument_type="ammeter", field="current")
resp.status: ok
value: 0.5 A
